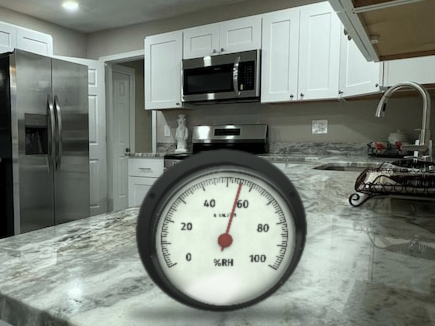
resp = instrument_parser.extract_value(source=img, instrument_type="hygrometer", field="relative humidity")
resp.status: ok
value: 55 %
